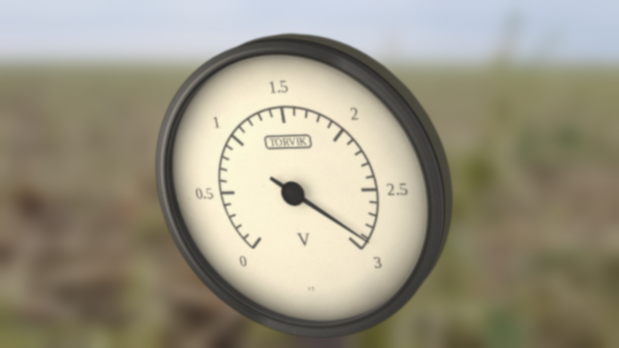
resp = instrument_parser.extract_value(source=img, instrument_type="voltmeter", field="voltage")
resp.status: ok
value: 2.9 V
